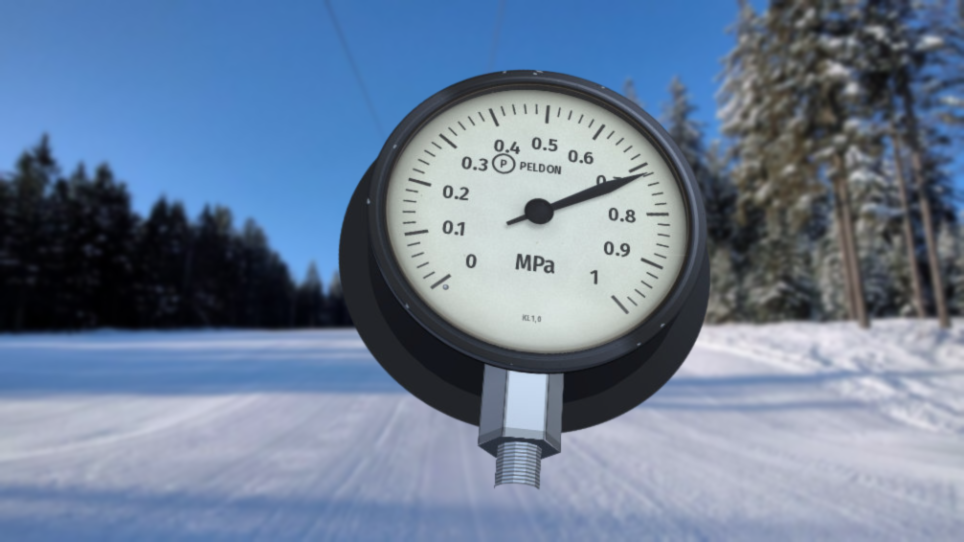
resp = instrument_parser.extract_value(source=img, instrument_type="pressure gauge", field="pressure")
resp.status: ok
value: 0.72 MPa
